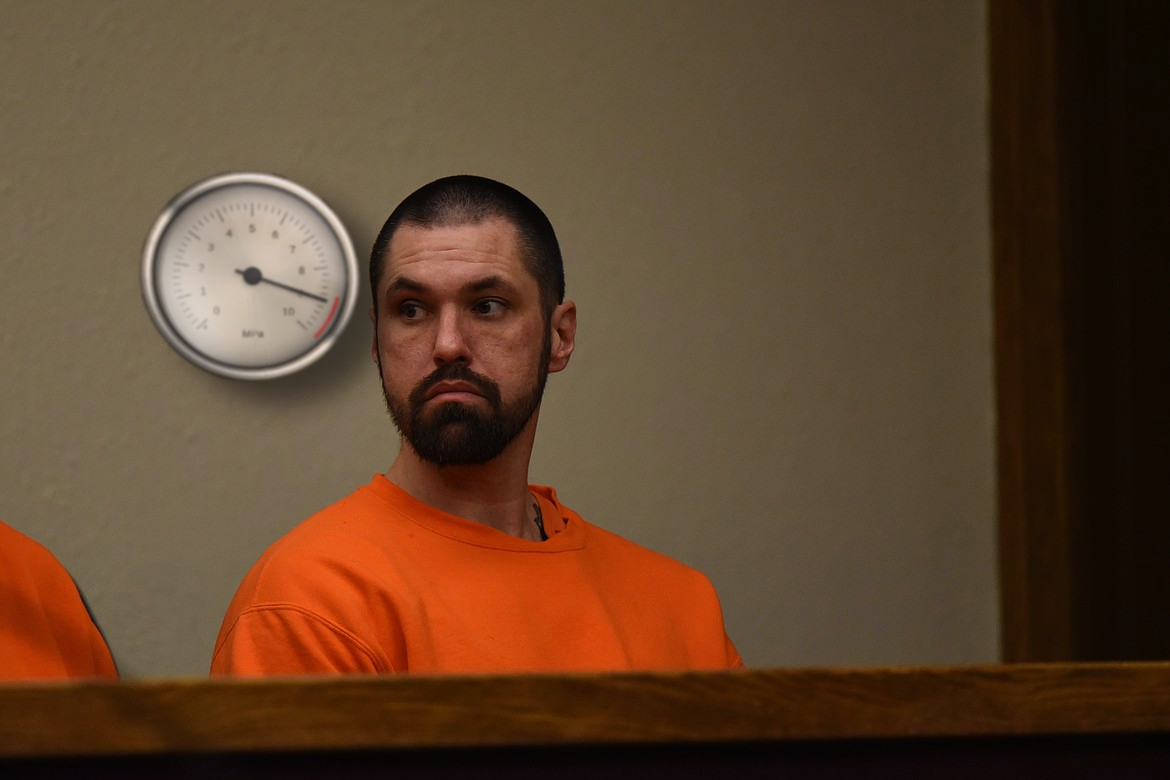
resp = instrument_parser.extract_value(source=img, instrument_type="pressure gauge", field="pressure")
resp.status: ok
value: 9 MPa
